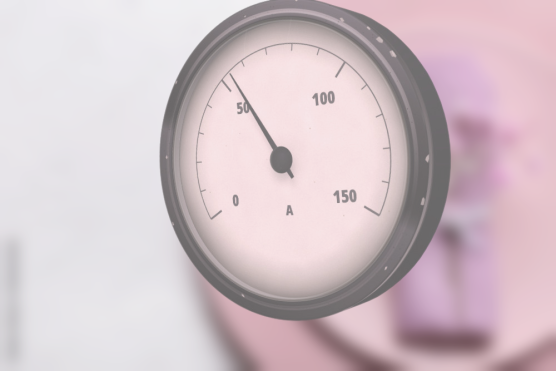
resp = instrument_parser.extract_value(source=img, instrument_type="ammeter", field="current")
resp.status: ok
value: 55 A
